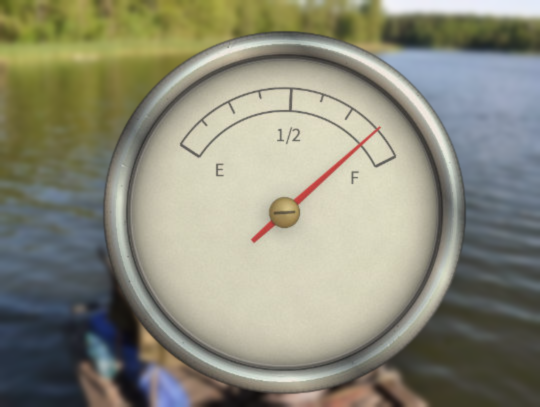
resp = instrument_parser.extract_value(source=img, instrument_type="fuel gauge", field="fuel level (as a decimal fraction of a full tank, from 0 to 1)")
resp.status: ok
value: 0.875
